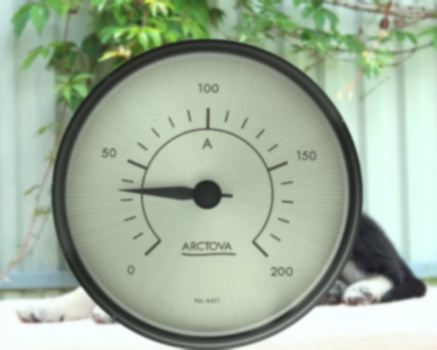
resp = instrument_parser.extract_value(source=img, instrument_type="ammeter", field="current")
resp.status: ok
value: 35 A
